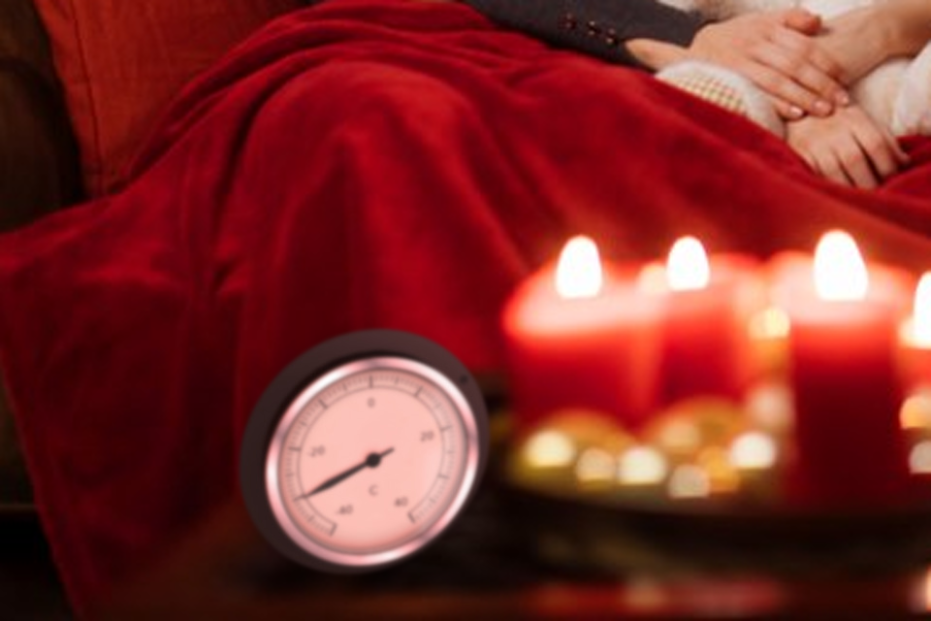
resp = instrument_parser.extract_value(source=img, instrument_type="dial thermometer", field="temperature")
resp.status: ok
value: -30 °C
